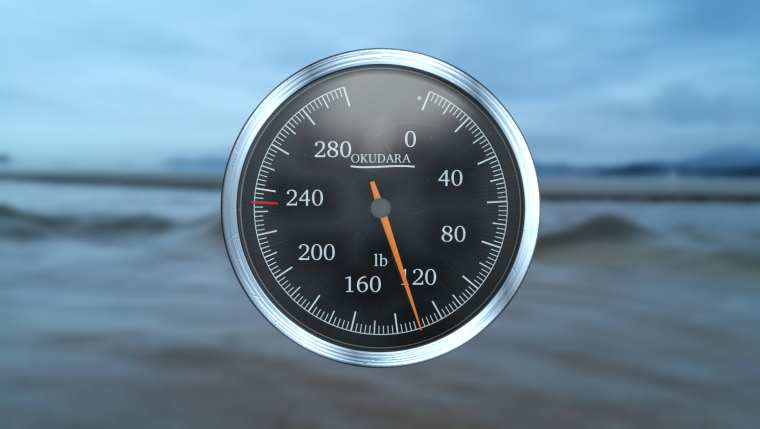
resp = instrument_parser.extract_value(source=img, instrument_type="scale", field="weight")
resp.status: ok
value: 130 lb
